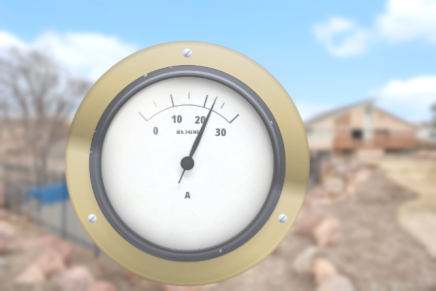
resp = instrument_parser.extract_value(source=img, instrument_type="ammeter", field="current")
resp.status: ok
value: 22.5 A
